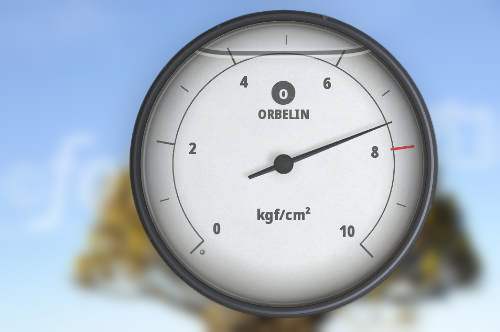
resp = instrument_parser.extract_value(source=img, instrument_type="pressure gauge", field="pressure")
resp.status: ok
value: 7.5 kg/cm²
